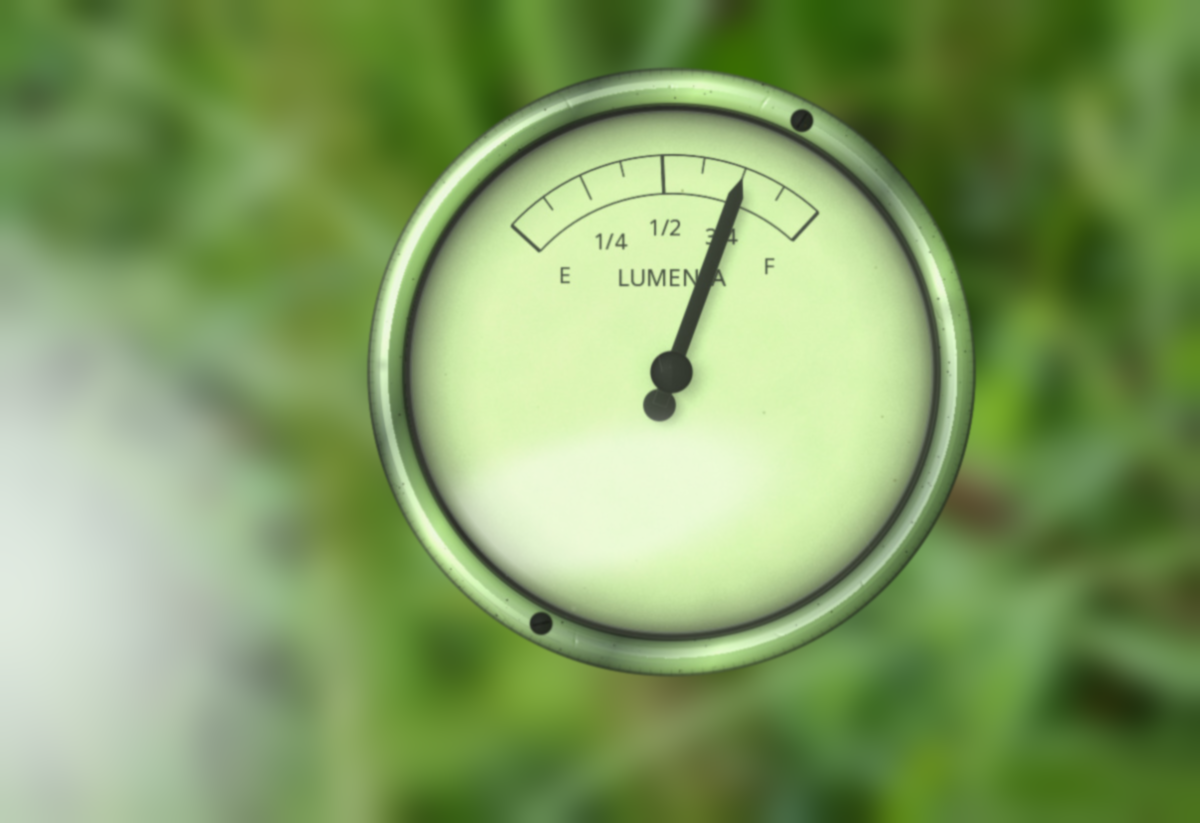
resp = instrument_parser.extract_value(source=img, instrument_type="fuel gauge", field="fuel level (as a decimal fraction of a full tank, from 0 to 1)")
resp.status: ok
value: 0.75
